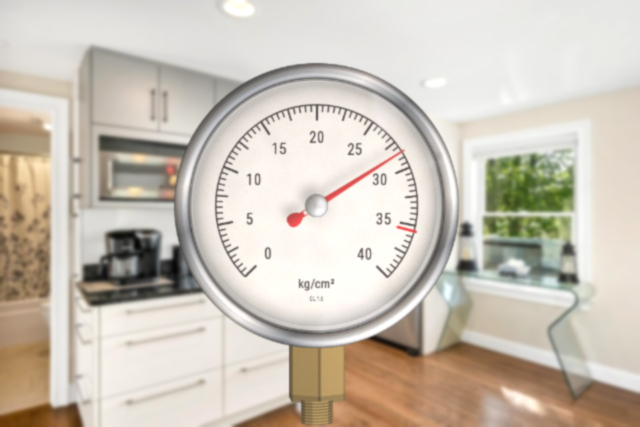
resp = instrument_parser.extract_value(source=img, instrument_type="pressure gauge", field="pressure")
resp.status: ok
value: 28.5 kg/cm²
